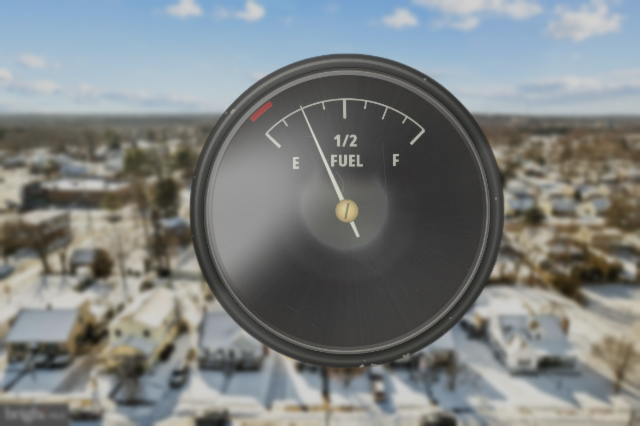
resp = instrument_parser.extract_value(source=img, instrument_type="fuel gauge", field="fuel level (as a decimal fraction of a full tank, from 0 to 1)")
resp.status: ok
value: 0.25
